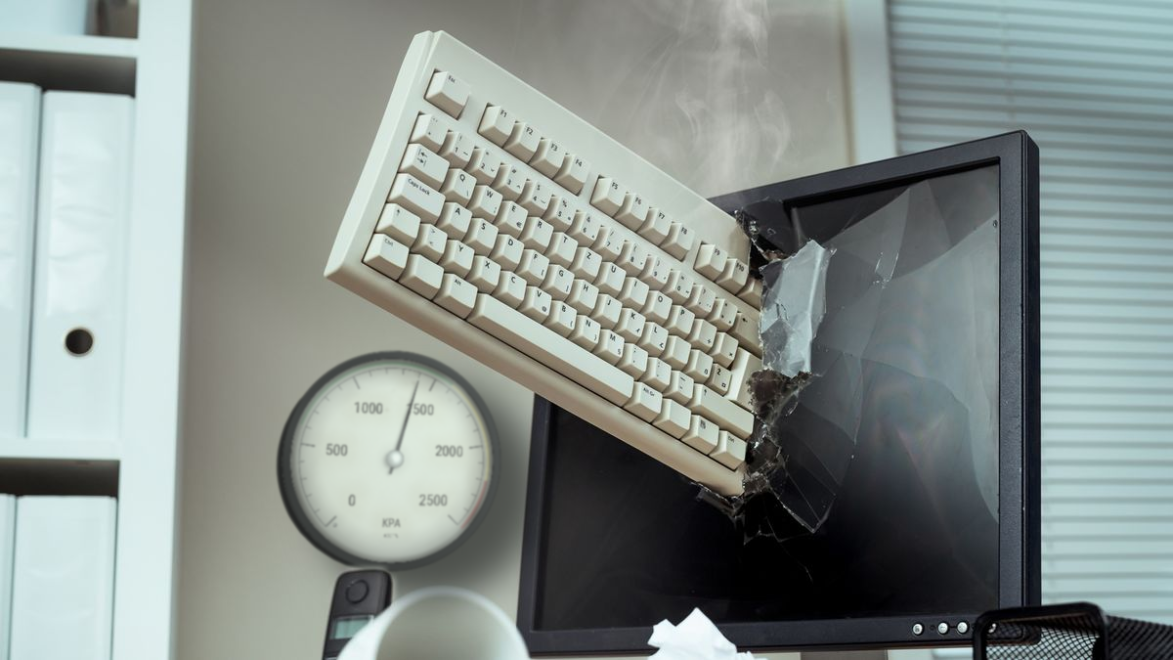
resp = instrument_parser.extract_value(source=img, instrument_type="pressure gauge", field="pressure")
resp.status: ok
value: 1400 kPa
